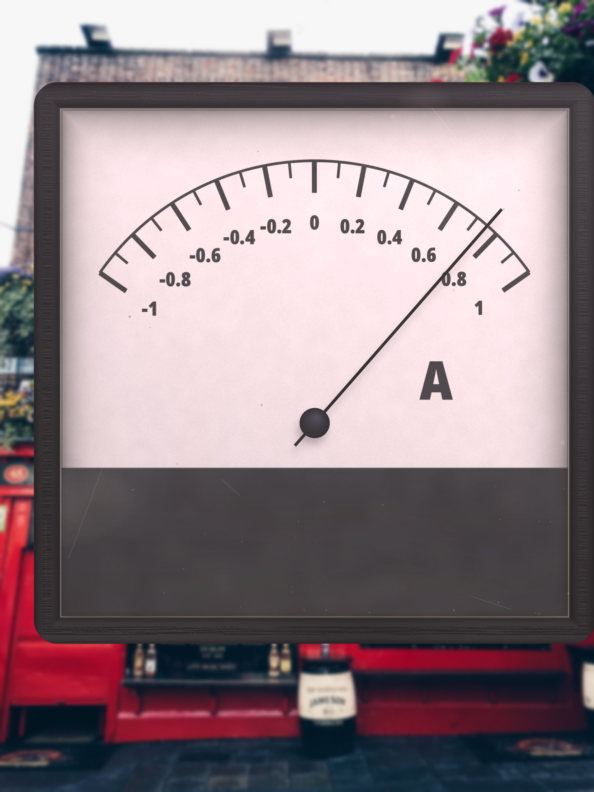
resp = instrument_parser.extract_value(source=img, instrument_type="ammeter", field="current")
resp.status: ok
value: 0.75 A
